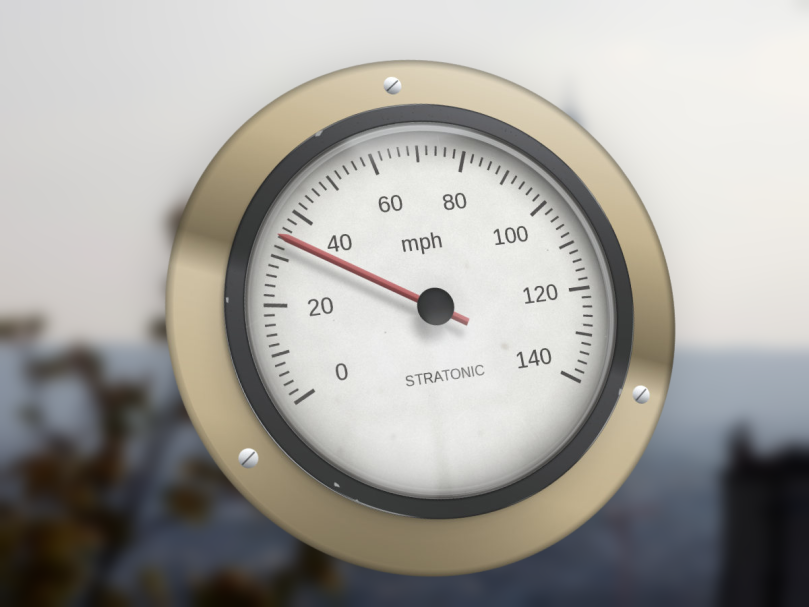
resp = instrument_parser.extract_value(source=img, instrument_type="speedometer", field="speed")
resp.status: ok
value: 34 mph
